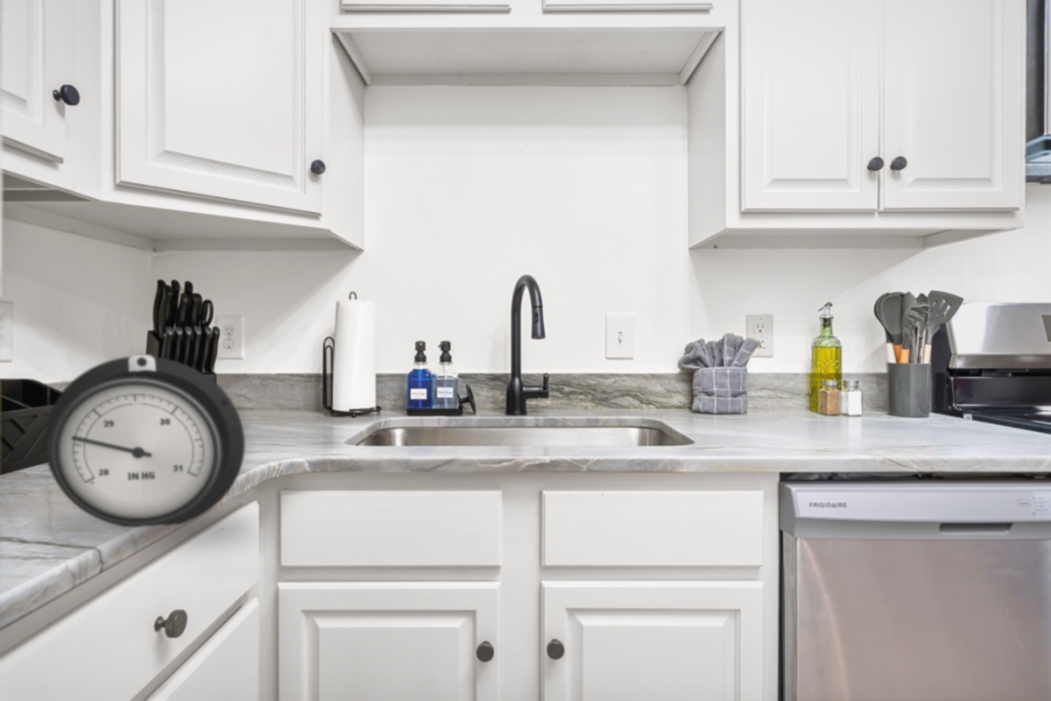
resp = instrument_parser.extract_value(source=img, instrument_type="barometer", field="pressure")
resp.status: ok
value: 28.6 inHg
